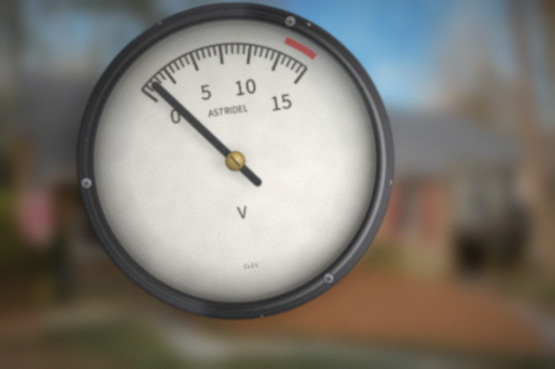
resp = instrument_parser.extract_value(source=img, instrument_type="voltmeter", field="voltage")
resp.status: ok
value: 1 V
